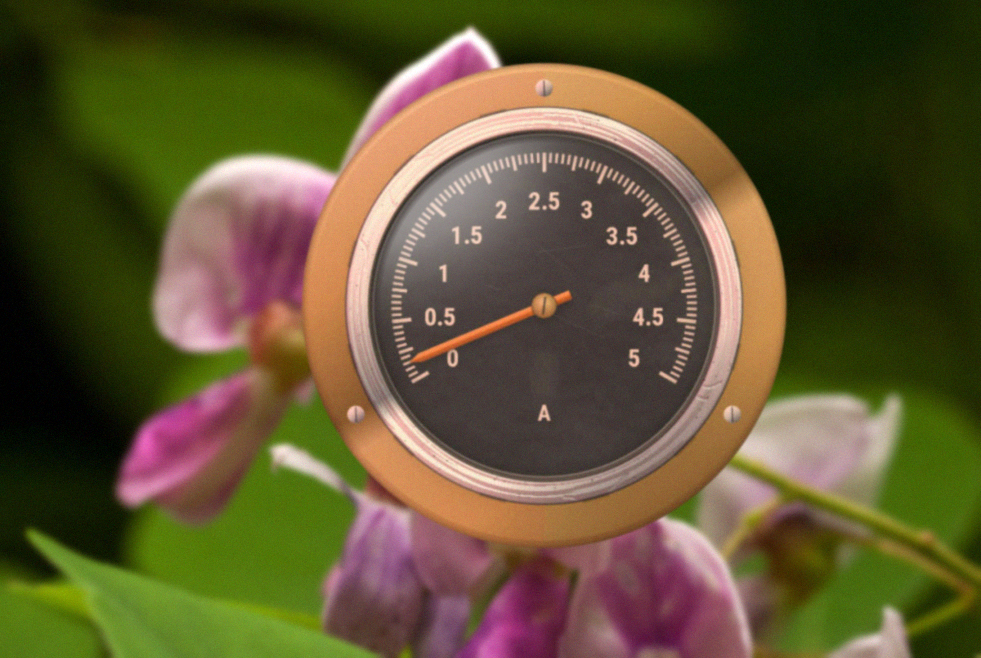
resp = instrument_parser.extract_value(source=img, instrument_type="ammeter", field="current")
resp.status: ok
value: 0.15 A
